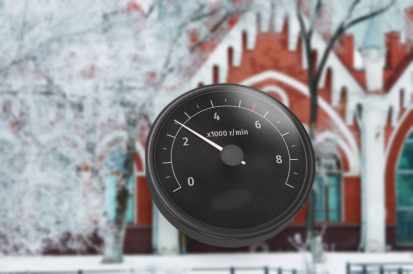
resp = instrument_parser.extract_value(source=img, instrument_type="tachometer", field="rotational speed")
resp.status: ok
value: 2500 rpm
